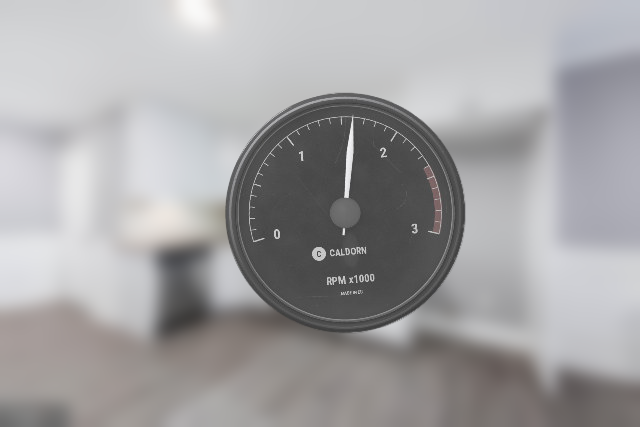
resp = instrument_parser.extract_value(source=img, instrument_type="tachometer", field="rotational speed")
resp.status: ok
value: 1600 rpm
